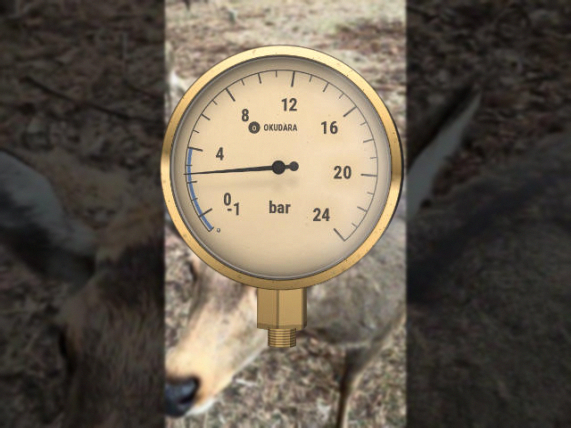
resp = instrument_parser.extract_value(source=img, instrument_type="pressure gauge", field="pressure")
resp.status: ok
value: 2.5 bar
